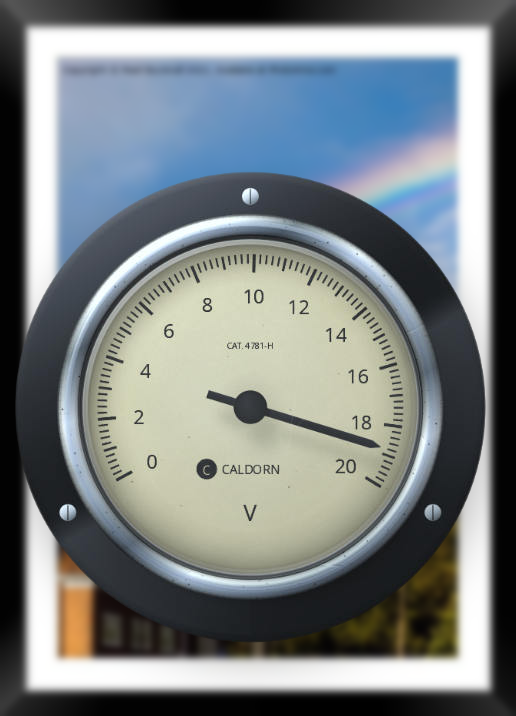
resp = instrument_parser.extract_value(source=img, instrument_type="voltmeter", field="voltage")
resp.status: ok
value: 18.8 V
